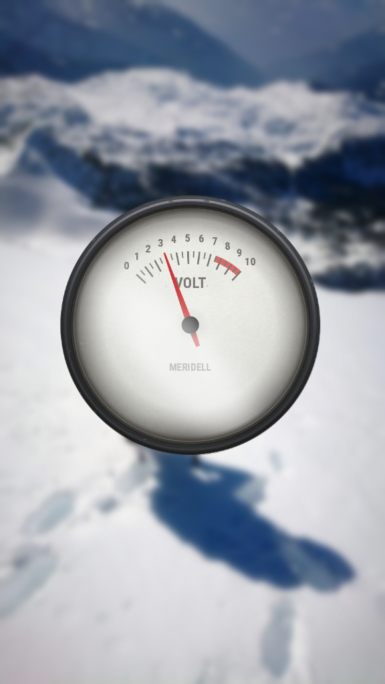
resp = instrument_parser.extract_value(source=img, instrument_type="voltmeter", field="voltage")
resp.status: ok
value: 3 V
